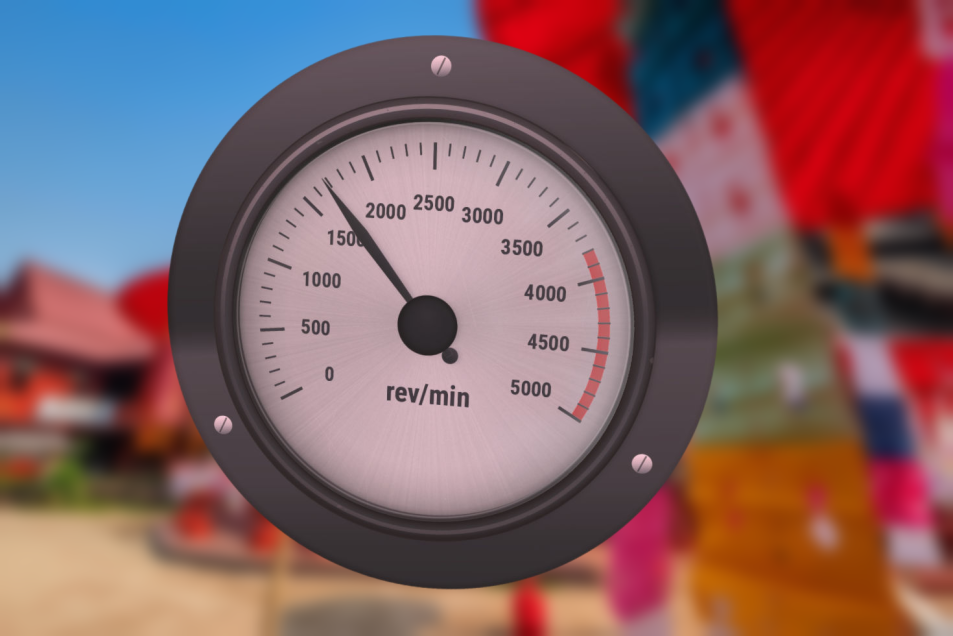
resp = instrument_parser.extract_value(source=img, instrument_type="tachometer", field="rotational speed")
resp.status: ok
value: 1700 rpm
